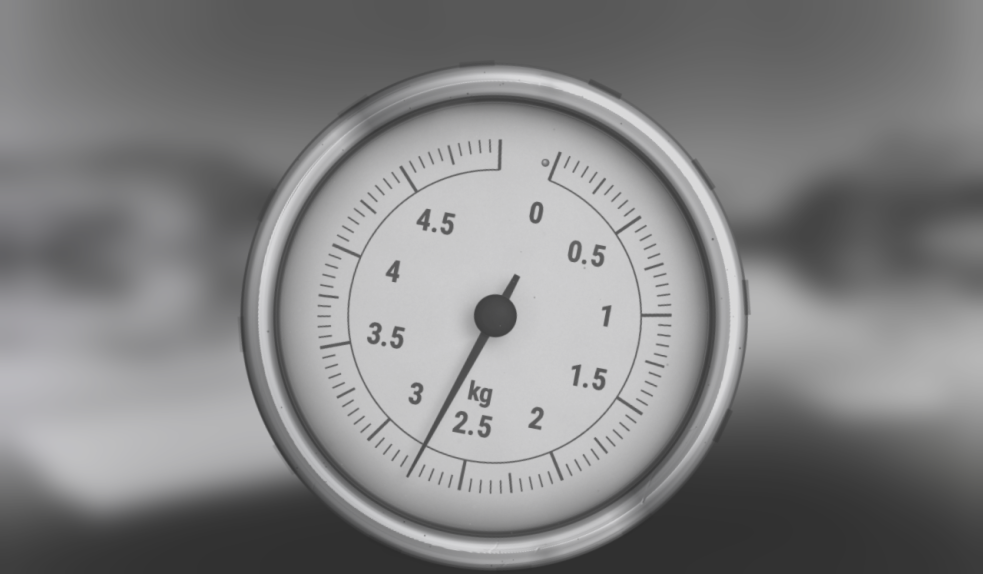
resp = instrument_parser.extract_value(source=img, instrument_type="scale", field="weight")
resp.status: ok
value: 2.75 kg
